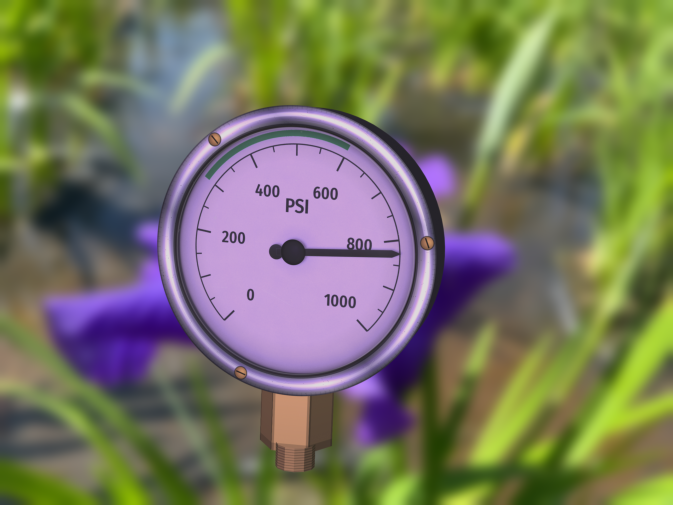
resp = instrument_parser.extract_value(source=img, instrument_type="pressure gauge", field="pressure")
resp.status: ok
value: 825 psi
